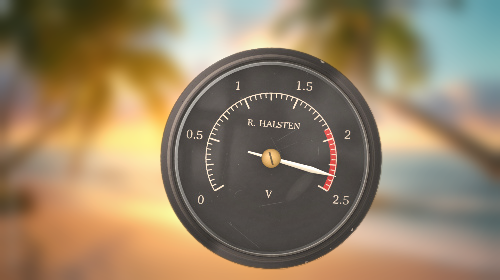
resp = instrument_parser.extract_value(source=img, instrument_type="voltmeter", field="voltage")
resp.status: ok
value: 2.35 V
